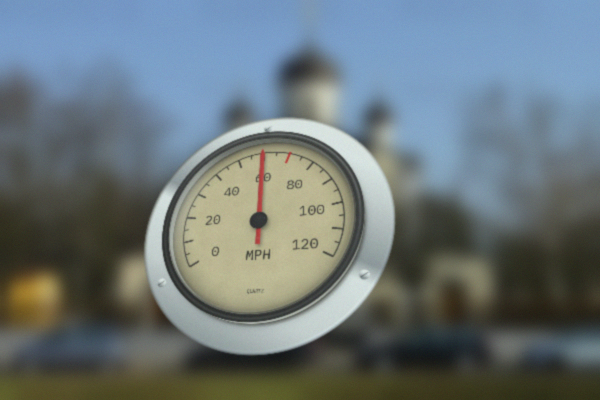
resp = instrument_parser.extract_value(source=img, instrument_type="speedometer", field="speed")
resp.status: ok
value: 60 mph
